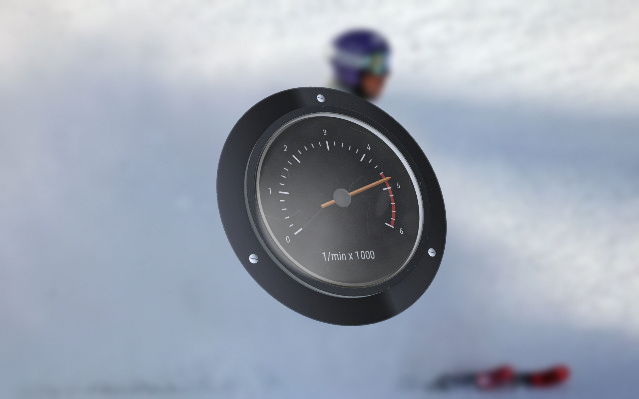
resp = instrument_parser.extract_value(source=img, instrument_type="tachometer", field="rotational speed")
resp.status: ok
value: 4800 rpm
